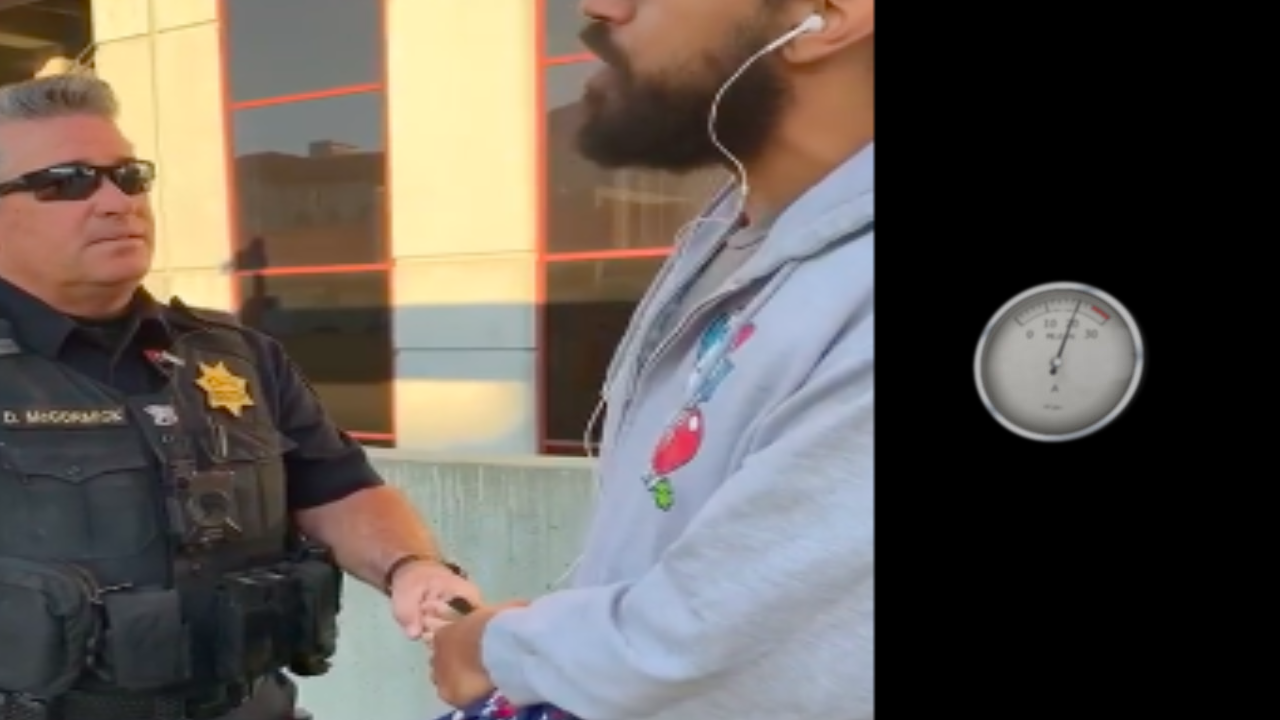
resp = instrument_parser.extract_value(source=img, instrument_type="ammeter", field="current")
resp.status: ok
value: 20 A
